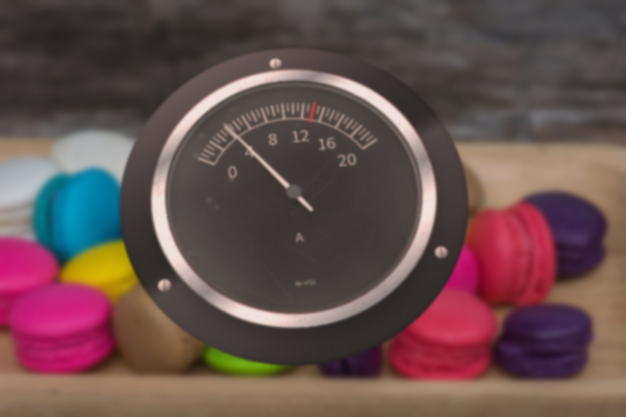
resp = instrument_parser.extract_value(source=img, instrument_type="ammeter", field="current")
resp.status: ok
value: 4 A
